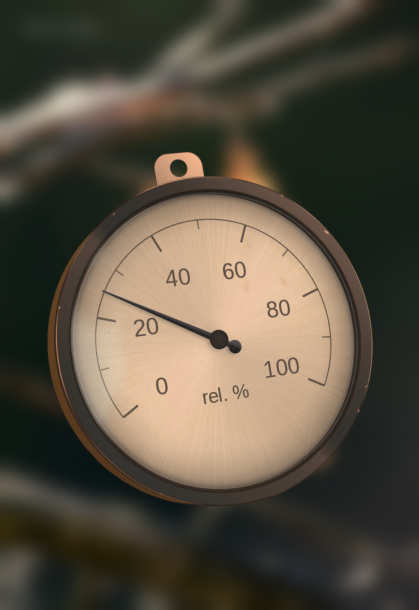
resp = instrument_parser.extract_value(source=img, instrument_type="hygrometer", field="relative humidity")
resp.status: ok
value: 25 %
